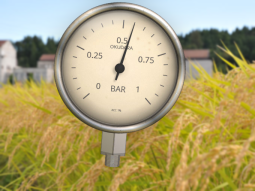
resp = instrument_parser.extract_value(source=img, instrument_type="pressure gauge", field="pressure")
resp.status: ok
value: 0.55 bar
